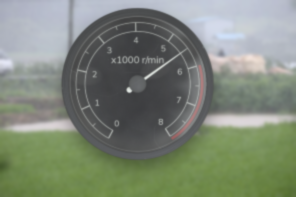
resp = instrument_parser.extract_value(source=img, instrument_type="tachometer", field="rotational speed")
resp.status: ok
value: 5500 rpm
